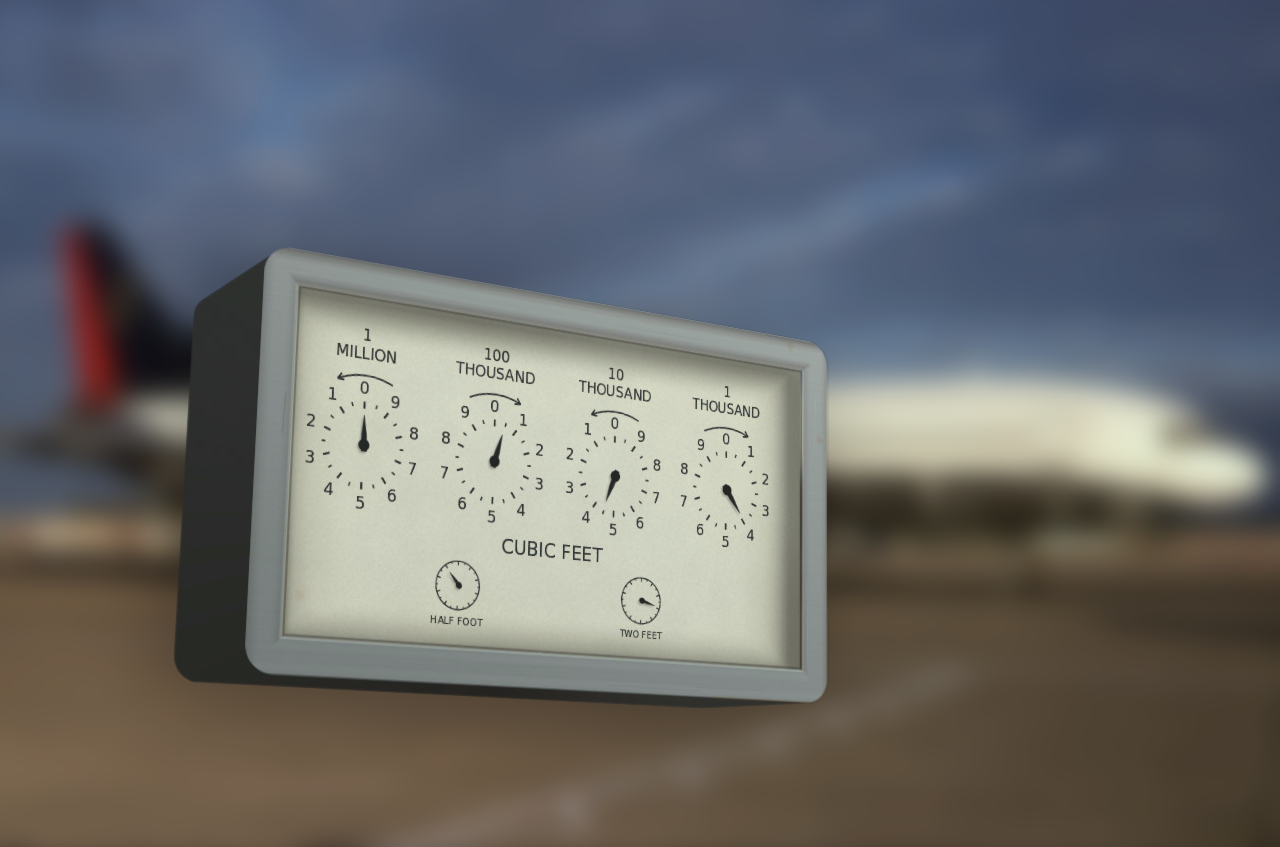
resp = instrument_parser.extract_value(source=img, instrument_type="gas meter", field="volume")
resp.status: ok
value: 4400 ft³
